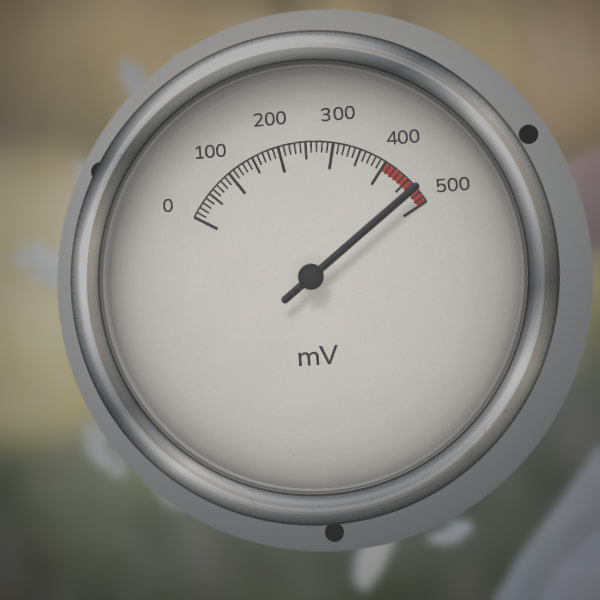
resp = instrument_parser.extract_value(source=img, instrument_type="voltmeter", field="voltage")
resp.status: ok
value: 470 mV
